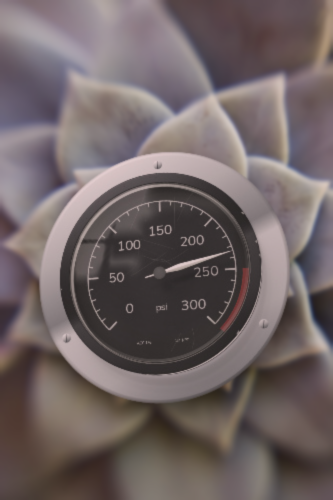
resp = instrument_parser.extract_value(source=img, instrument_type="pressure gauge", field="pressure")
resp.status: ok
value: 235 psi
